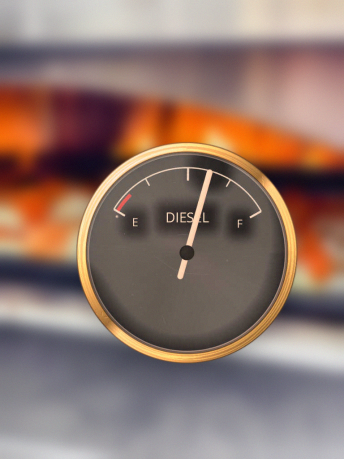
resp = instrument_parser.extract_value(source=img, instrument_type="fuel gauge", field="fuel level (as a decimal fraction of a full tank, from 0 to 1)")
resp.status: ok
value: 0.625
